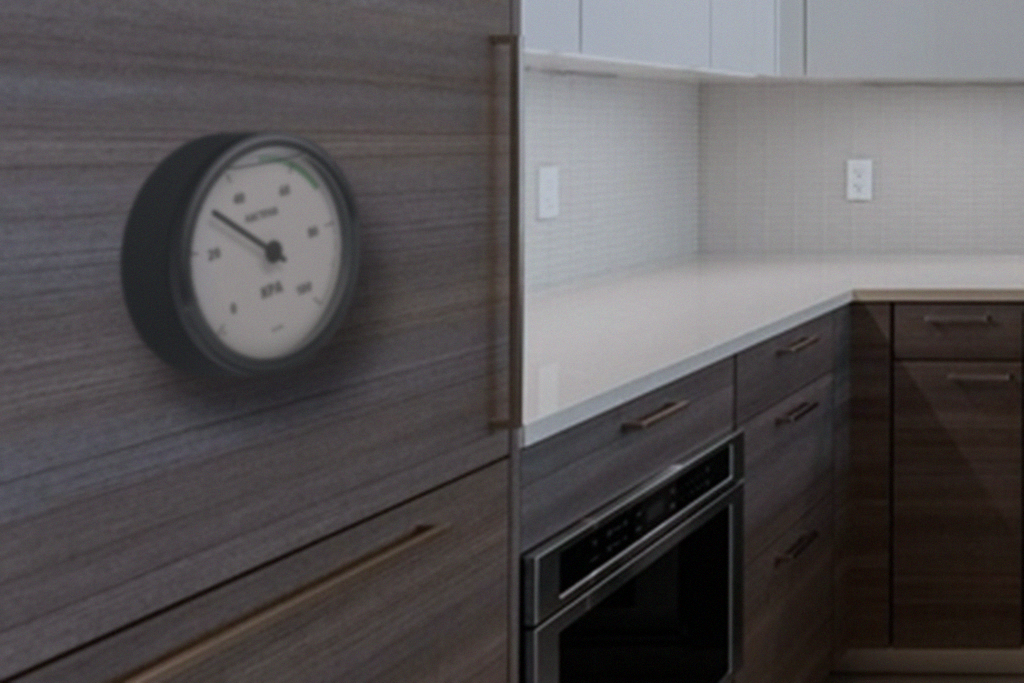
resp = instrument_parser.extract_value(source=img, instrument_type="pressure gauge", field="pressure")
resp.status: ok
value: 30 kPa
